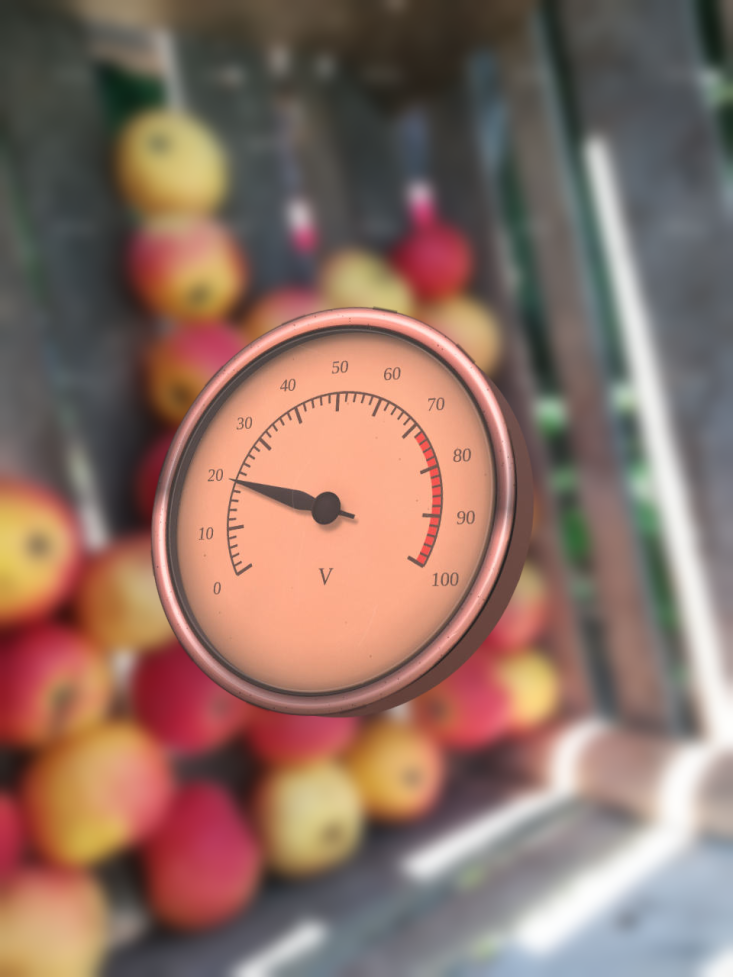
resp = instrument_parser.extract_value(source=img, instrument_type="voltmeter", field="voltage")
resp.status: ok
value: 20 V
